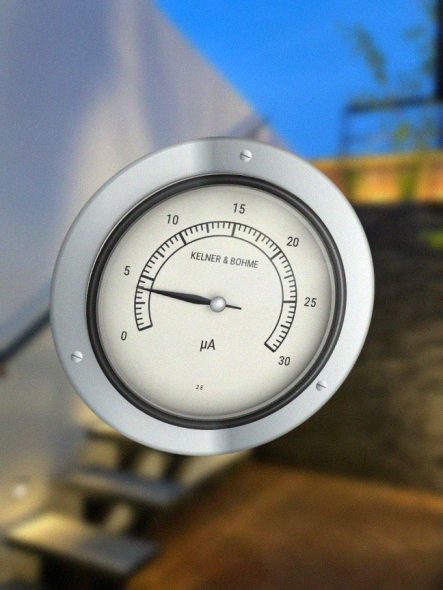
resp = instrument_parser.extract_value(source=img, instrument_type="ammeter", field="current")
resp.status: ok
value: 4 µA
